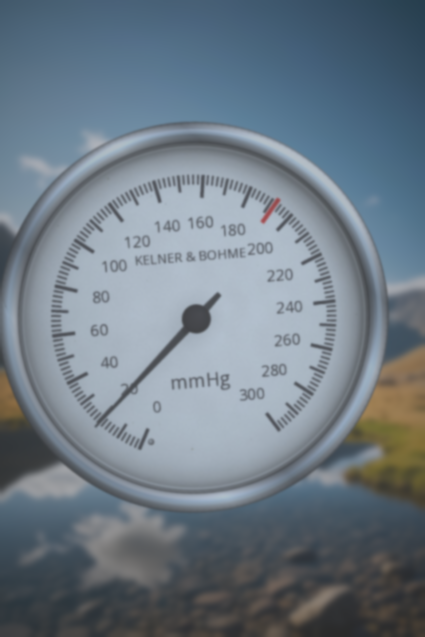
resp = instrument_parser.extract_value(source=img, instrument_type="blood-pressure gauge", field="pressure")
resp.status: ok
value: 20 mmHg
